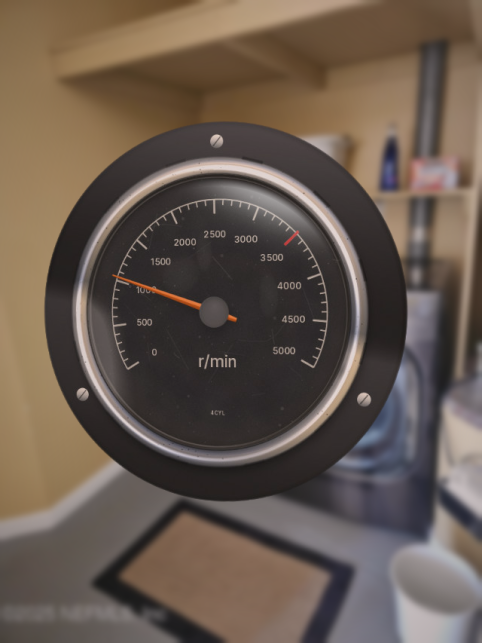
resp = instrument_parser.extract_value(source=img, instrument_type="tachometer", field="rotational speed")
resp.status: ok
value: 1050 rpm
